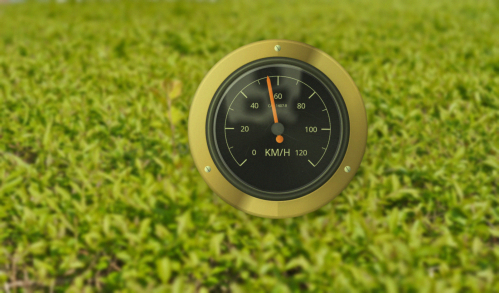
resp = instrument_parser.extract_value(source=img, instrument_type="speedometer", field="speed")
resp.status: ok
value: 55 km/h
